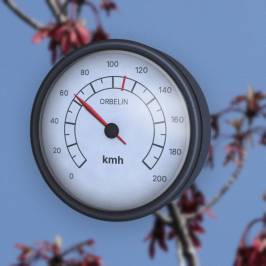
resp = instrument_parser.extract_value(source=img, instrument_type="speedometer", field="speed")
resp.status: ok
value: 65 km/h
